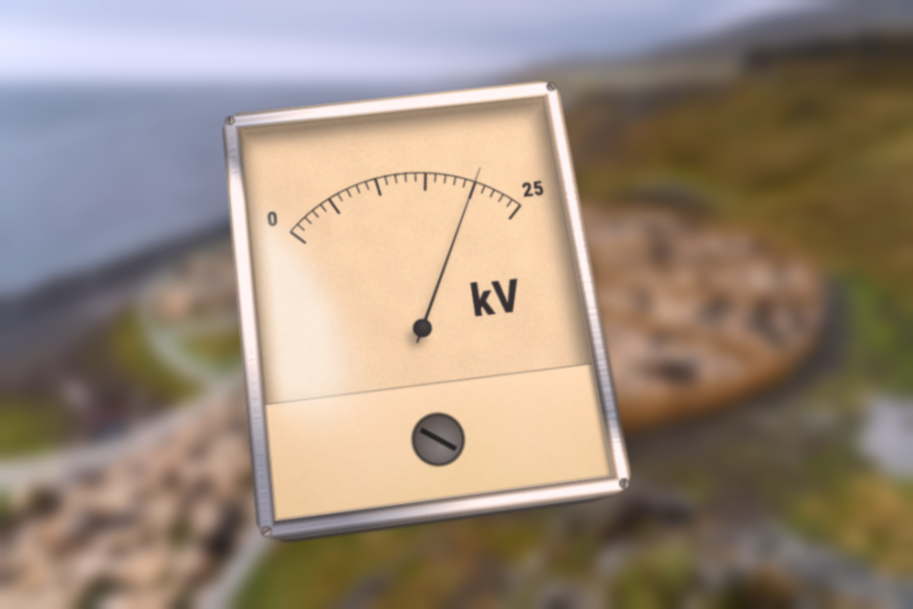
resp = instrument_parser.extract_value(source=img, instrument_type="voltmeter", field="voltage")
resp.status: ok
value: 20 kV
